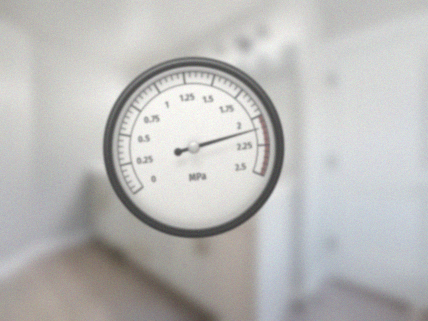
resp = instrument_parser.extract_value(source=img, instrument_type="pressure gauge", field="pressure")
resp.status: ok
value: 2.1 MPa
